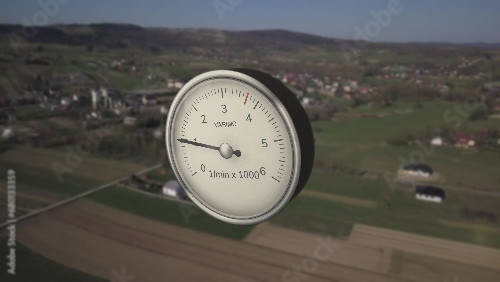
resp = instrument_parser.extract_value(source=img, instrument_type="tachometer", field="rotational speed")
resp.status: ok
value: 1000 rpm
